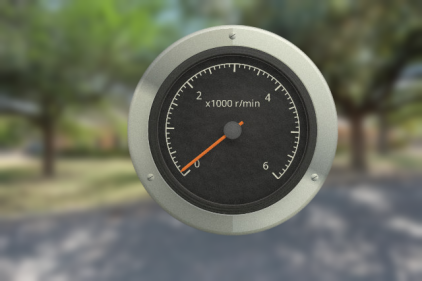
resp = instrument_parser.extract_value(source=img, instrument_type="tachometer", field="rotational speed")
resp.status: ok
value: 100 rpm
